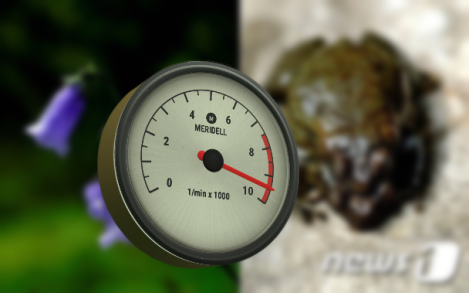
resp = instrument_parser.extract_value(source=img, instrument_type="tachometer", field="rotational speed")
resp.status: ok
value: 9500 rpm
